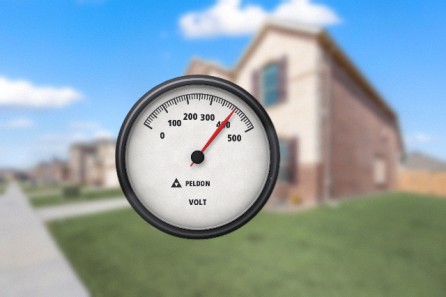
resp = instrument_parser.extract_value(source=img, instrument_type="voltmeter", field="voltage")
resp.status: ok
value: 400 V
